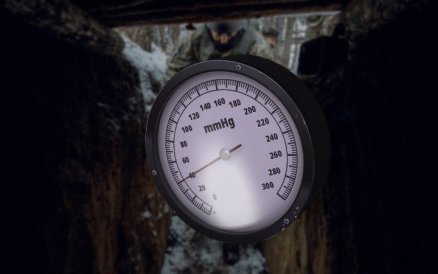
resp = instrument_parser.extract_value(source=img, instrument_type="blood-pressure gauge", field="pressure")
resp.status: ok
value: 40 mmHg
